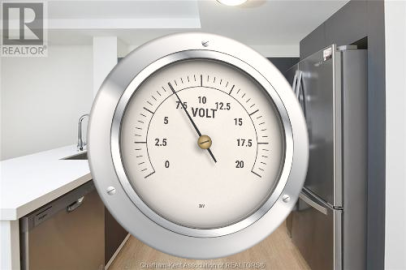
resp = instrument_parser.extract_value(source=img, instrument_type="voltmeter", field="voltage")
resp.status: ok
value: 7.5 V
